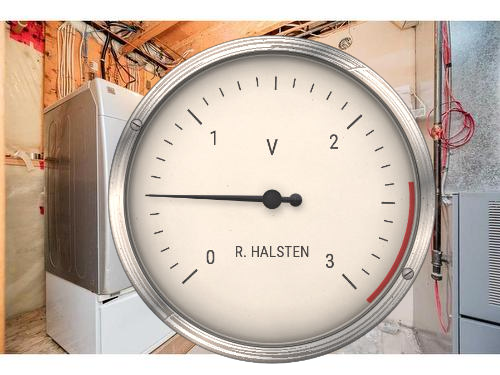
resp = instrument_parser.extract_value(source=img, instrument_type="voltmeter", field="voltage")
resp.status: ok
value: 0.5 V
